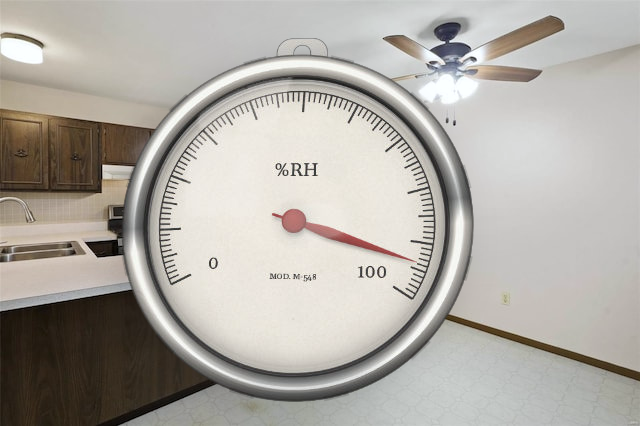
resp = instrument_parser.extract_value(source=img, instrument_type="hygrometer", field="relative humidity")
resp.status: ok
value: 94 %
